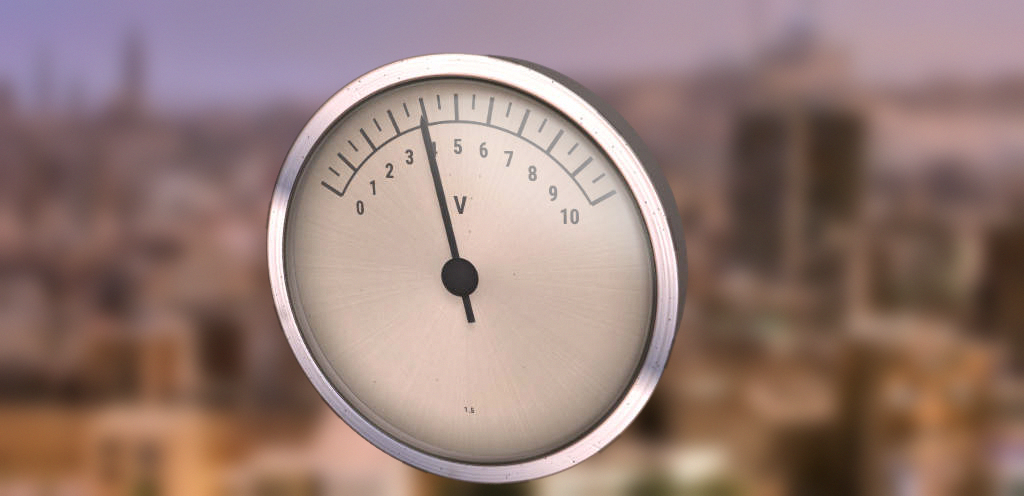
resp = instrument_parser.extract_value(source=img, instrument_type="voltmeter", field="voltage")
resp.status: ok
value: 4 V
